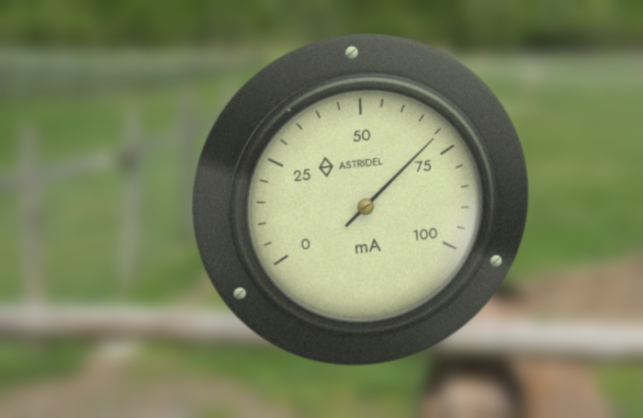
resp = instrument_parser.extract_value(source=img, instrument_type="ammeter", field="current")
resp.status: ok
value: 70 mA
